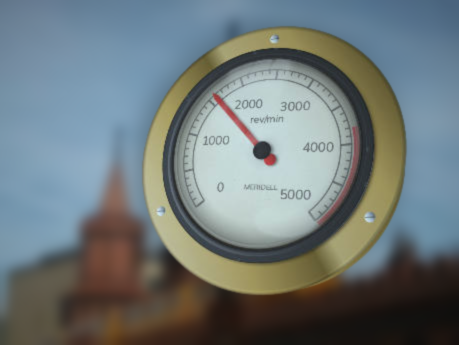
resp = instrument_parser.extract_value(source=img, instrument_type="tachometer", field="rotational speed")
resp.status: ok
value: 1600 rpm
